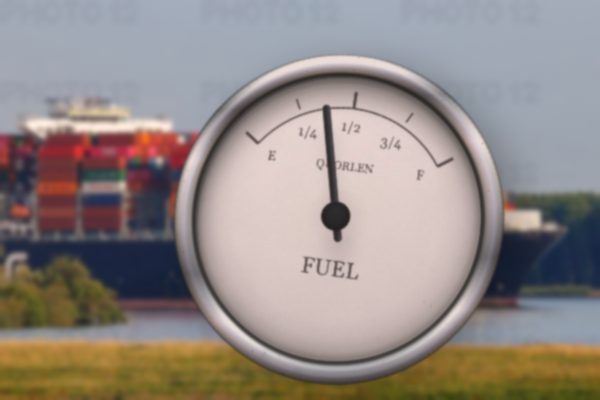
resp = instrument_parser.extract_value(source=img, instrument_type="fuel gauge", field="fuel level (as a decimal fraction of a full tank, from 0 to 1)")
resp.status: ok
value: 0.375
